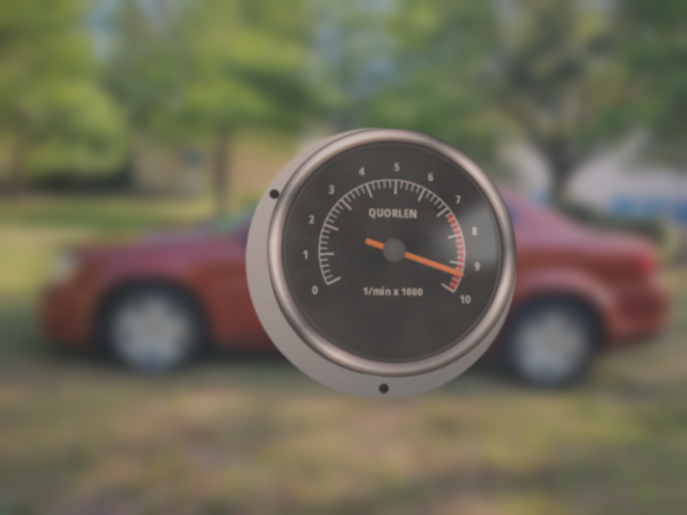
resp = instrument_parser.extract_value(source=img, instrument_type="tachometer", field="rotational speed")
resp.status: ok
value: 9400 rpm
